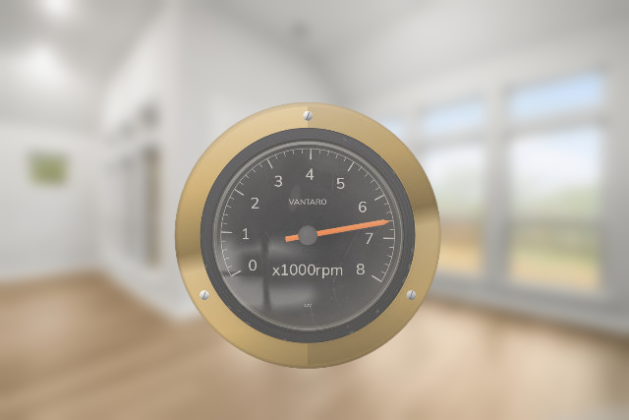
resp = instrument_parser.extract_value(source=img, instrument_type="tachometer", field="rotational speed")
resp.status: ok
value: 6600 rpm
